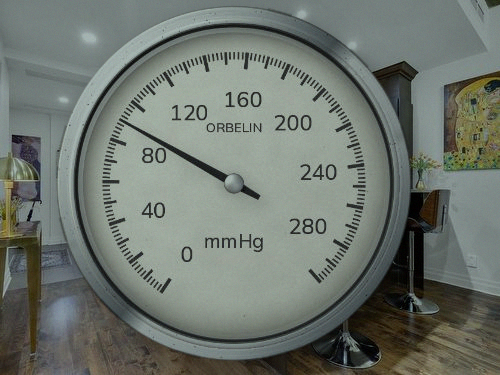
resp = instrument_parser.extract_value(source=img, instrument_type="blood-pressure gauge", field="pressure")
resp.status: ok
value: 90 mmHg
